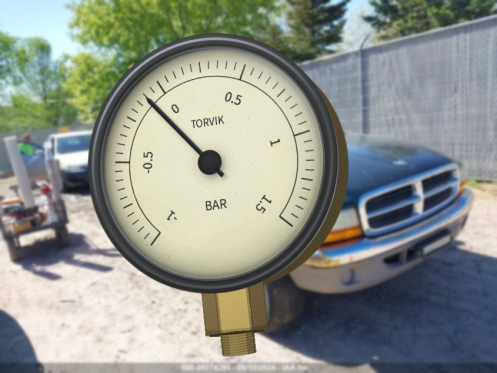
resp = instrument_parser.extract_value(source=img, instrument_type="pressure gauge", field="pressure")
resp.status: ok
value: -0.1 bar
